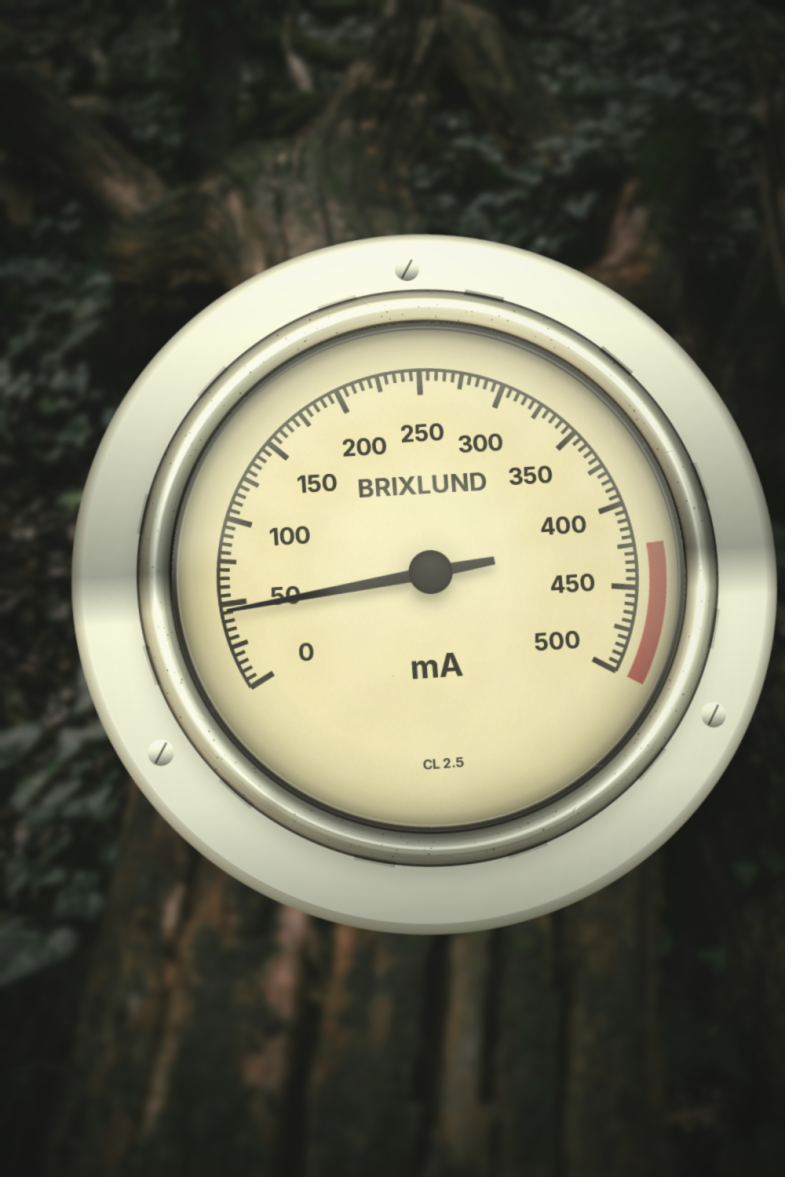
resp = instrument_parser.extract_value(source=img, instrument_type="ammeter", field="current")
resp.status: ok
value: 45 mA
